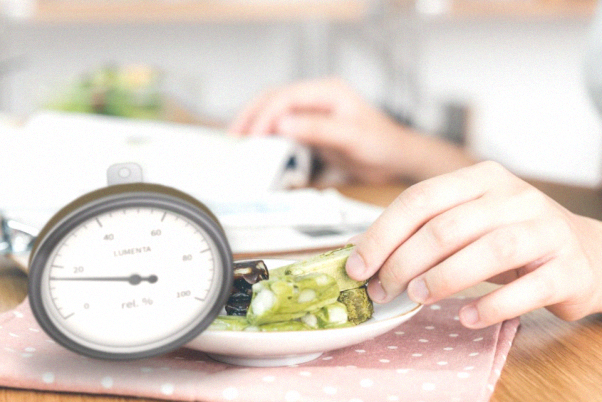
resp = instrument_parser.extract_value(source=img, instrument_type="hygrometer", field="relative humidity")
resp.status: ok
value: 16 %
